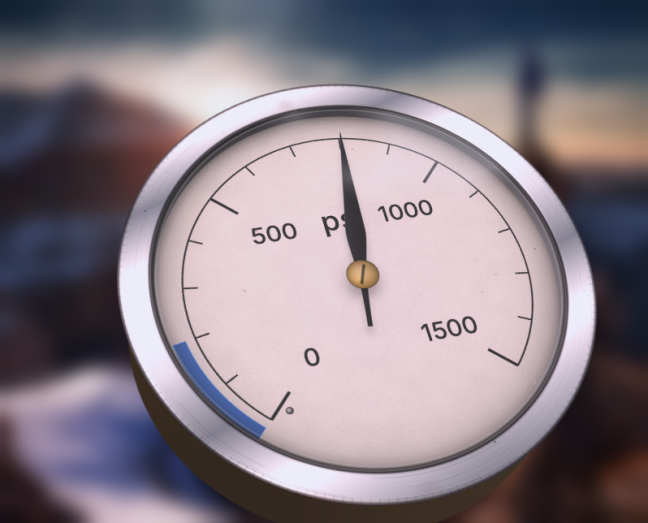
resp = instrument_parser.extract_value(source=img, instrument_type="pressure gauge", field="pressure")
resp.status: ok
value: 800 psi
